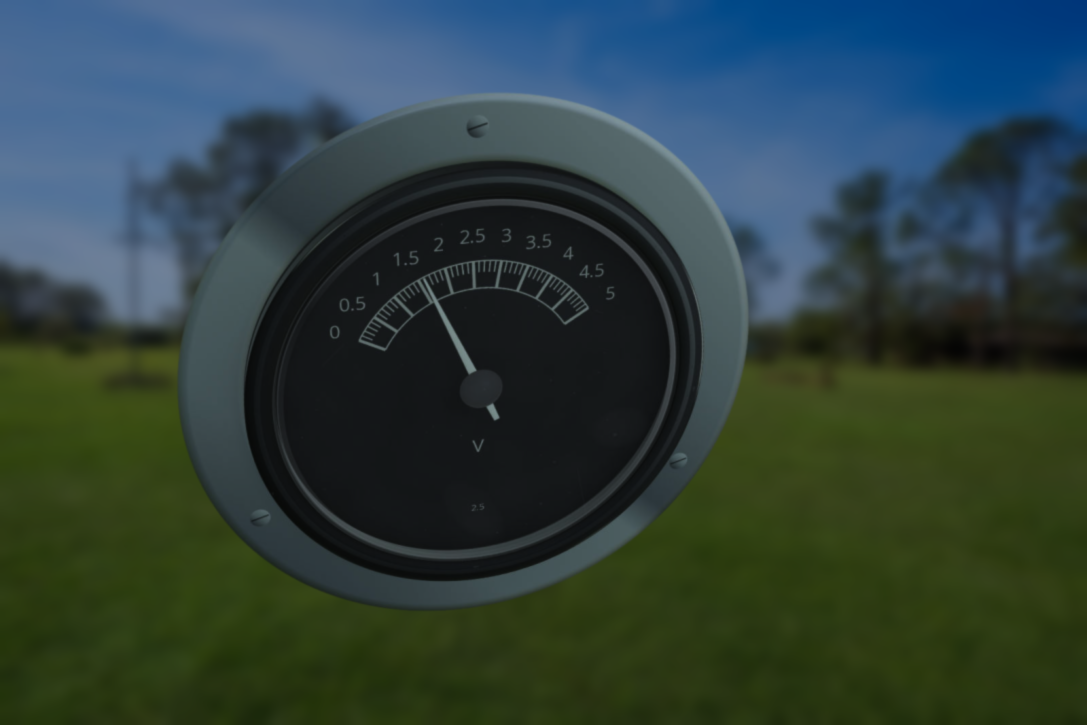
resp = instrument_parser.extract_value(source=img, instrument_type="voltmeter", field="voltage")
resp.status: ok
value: 1.6 V
